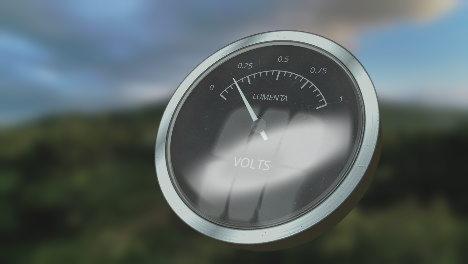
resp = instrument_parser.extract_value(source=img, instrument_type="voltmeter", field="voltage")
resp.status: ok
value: 0.15 V
